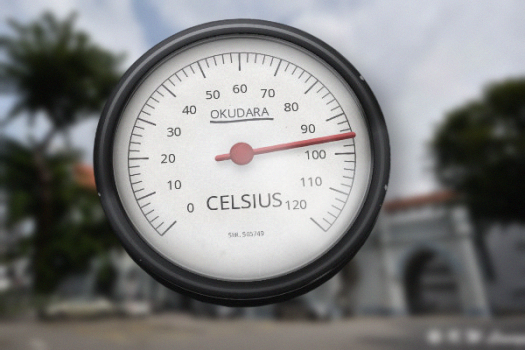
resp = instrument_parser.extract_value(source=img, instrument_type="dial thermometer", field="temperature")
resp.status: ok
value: 96 °C
